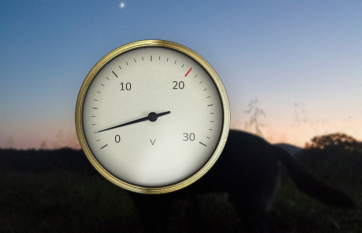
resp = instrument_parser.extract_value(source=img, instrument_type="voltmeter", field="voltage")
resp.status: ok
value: 2 V
